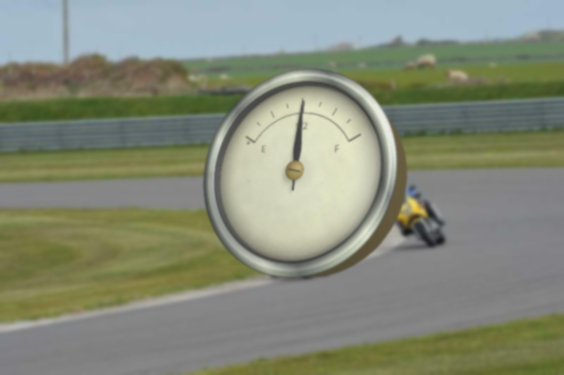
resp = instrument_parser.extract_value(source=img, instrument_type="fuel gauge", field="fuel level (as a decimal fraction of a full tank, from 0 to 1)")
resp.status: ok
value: 0.5
